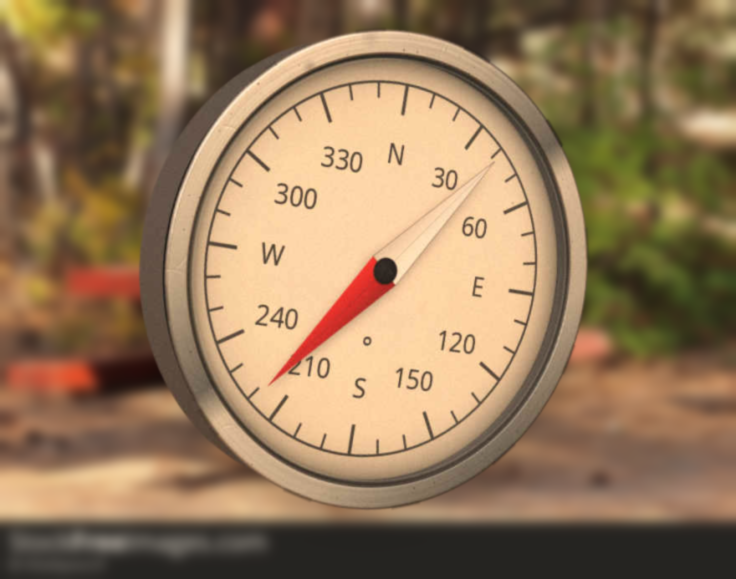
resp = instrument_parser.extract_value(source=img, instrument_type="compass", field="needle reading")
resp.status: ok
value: 220 °
